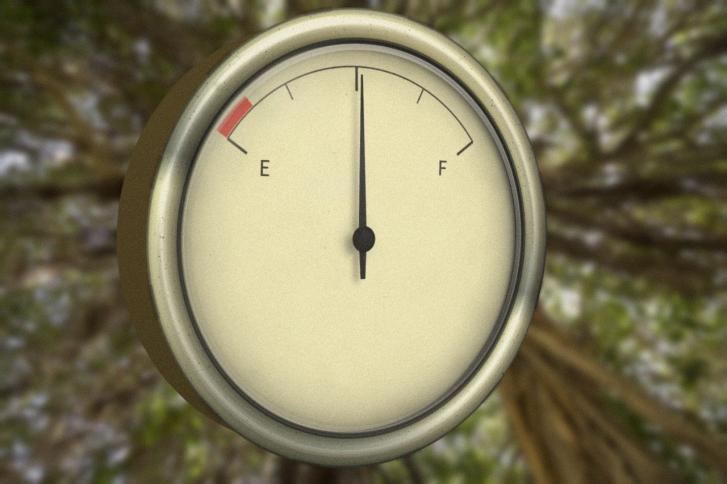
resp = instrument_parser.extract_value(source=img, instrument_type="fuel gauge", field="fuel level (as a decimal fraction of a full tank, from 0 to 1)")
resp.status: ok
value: 0.5
